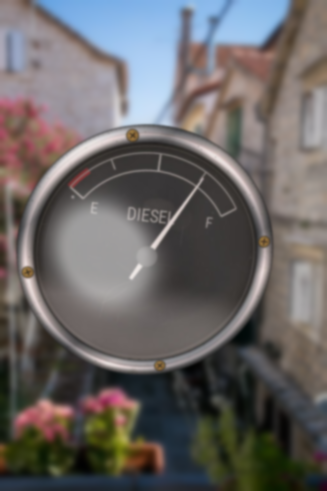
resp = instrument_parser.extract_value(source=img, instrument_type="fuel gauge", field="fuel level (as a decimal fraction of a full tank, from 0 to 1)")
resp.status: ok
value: 0.75
